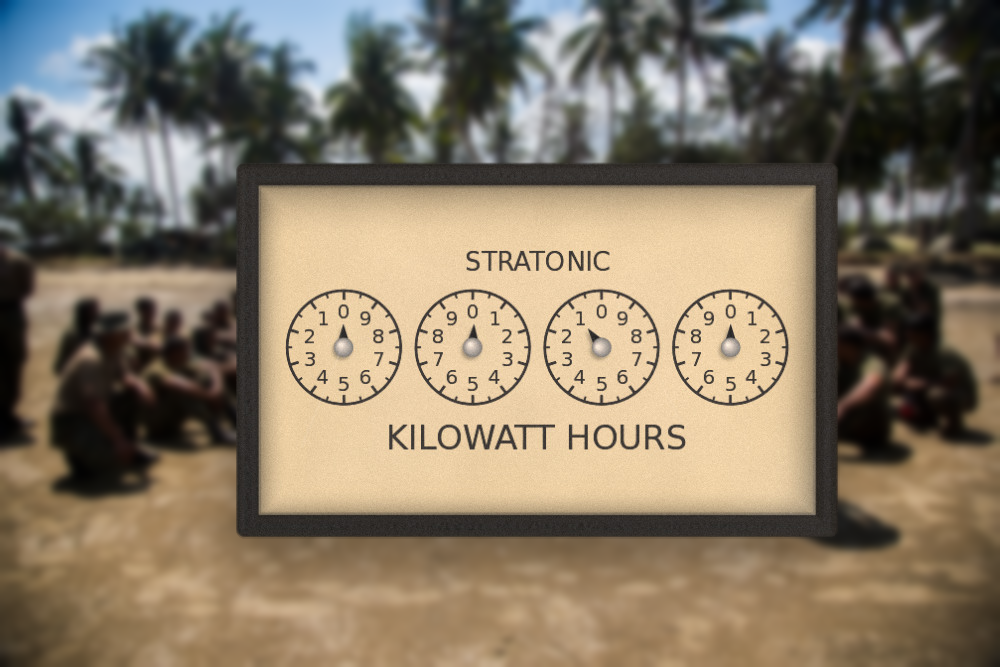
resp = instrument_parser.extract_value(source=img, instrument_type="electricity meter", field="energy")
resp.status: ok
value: 10 kWh
